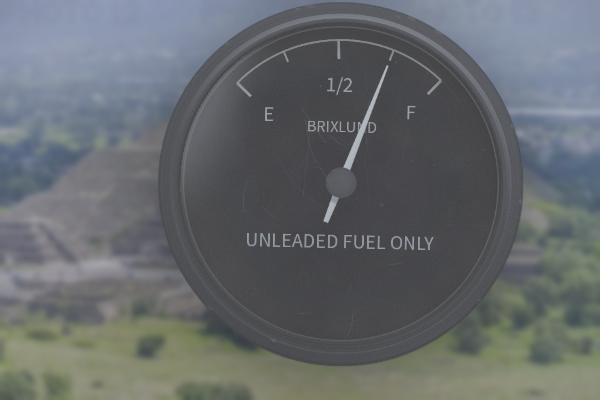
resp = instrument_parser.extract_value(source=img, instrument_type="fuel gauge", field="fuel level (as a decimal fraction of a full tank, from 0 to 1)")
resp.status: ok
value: 0.75
